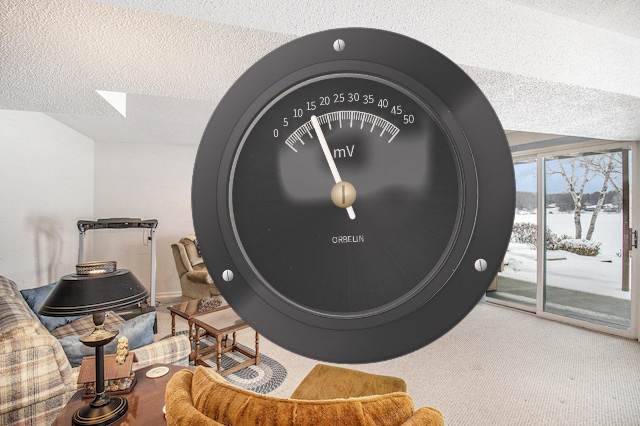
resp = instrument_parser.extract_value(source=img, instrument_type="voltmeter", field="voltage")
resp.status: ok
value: 15 mV
